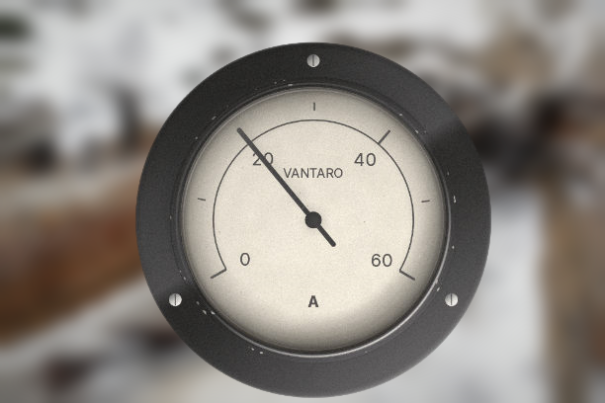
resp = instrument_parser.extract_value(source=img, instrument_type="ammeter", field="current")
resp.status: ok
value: 20 A
